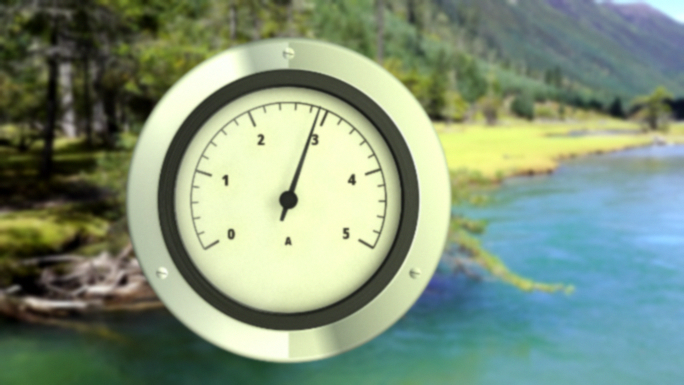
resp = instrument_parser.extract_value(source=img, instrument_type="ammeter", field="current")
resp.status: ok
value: 2.9 A
